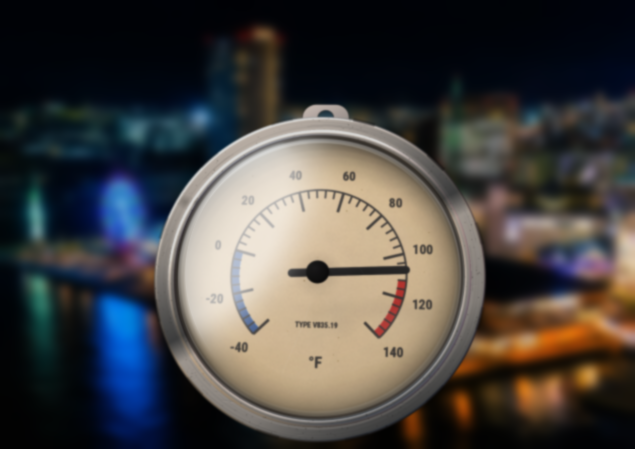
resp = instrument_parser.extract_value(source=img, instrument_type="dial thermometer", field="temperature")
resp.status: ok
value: 108 °F
